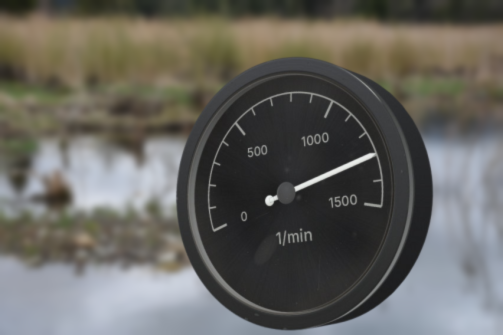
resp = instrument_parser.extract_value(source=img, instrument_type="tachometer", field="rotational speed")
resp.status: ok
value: 1300 rpm
